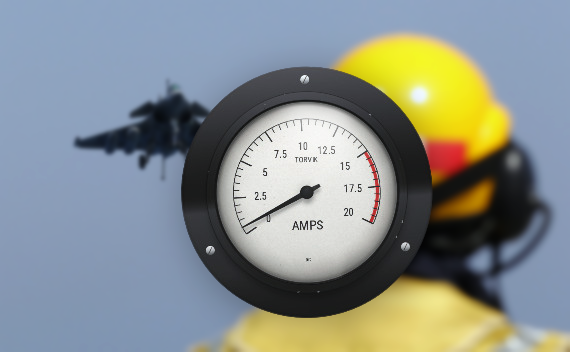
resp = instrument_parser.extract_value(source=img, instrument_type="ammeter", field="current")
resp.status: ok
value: 0.5 A
